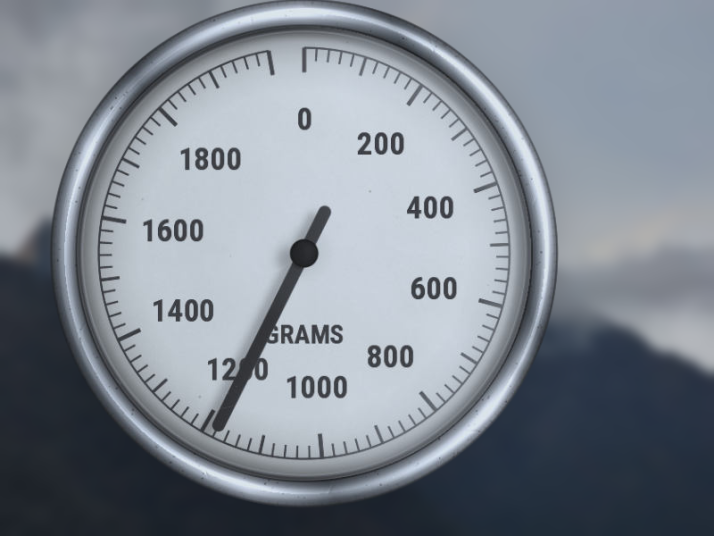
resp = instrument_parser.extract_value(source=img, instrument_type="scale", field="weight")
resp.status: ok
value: 1180 g
